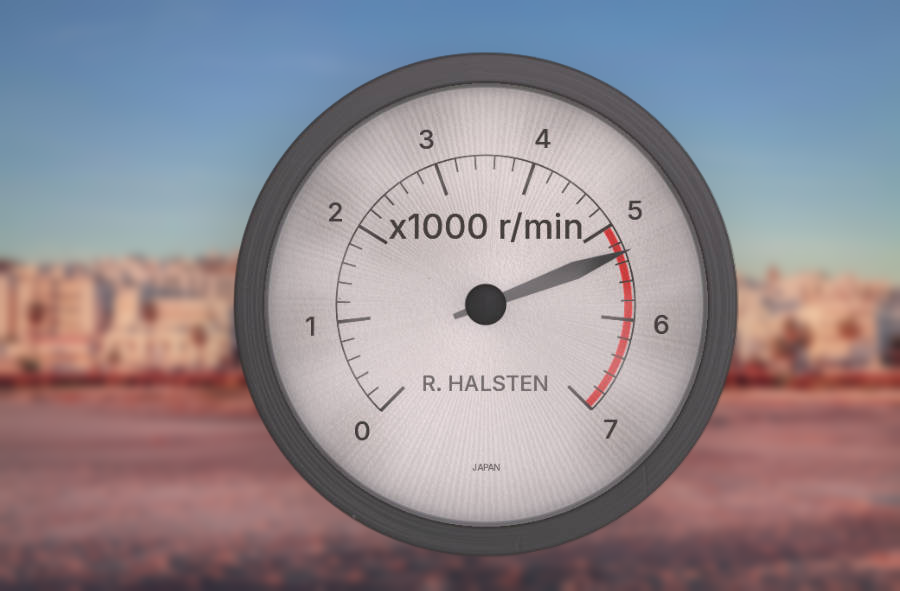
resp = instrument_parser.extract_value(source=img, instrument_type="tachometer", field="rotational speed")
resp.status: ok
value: 5300 rpm
